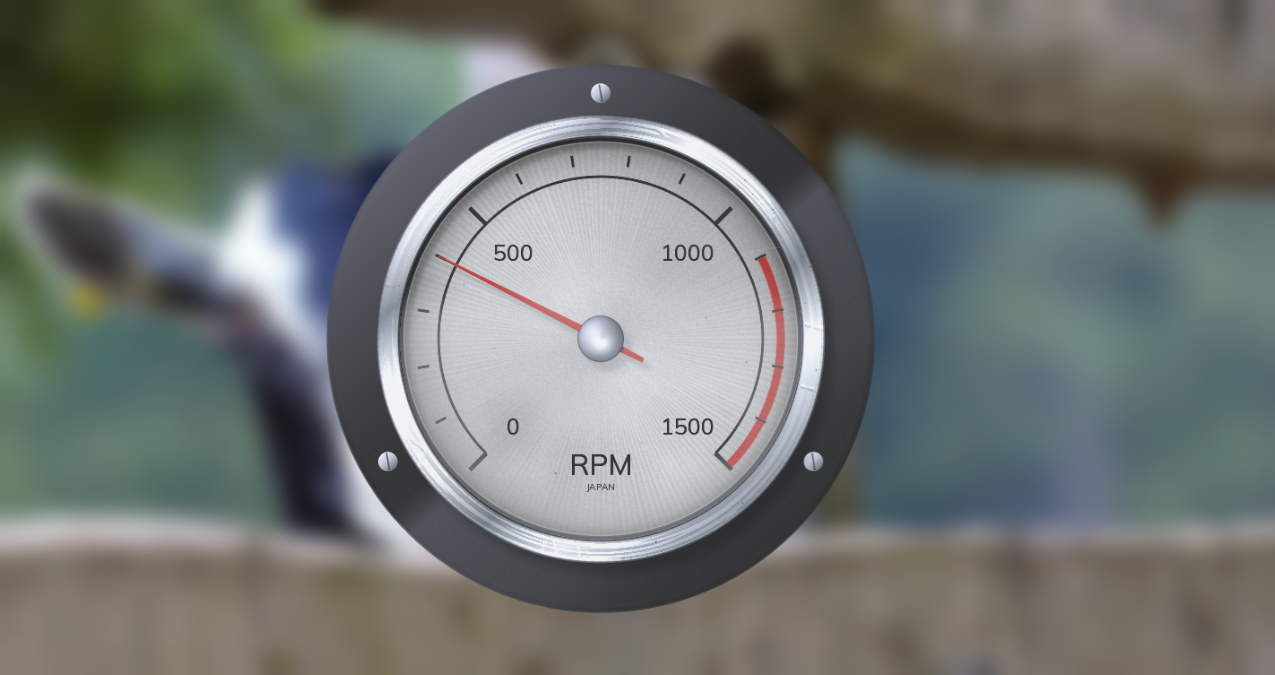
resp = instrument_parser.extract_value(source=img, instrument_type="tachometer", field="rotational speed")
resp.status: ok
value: 400 rpm
